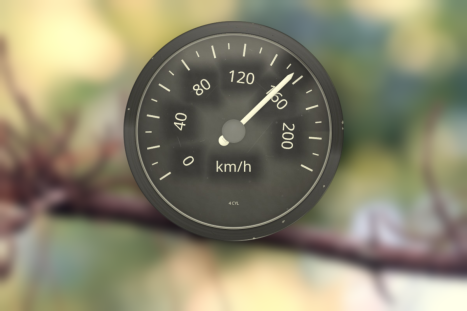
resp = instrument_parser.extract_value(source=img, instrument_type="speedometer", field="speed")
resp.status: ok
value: 155 km/h
